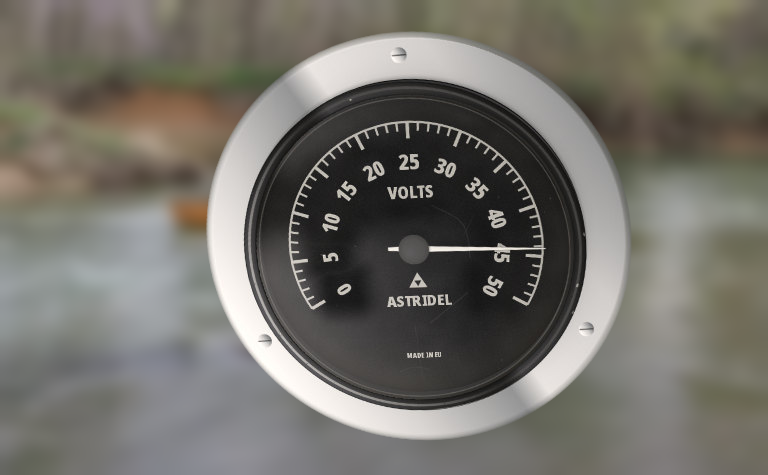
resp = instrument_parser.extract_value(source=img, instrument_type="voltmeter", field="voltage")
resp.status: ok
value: 44 V
